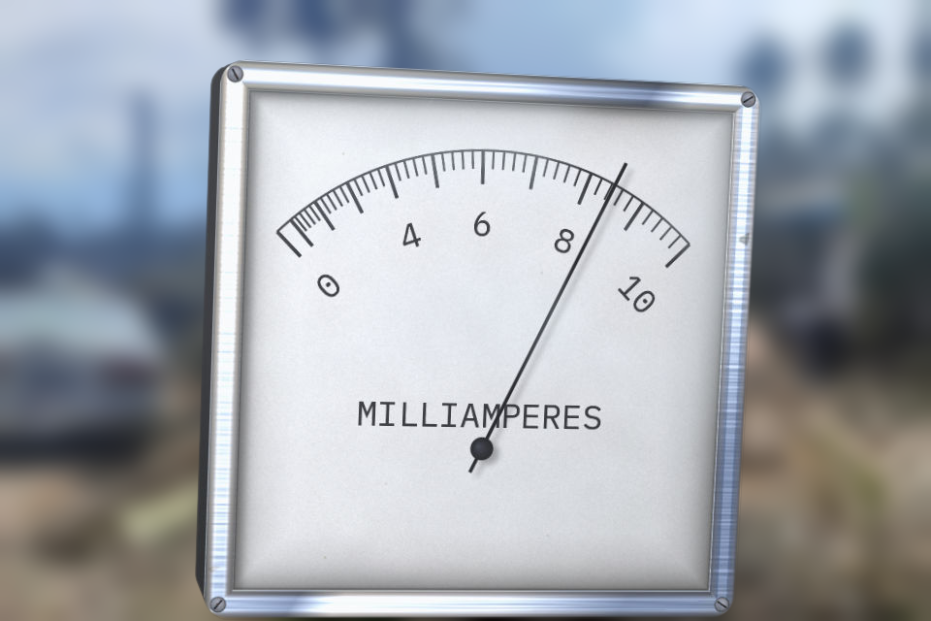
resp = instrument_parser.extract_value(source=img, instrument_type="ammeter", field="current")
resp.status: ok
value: 8.4 mA
